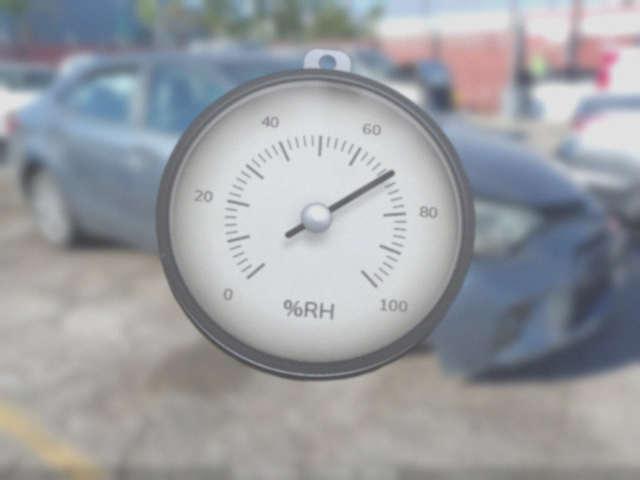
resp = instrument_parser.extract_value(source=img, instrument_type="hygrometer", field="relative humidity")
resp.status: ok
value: 70 %
